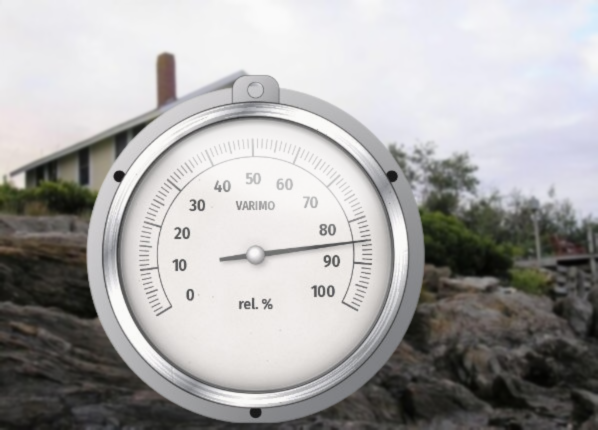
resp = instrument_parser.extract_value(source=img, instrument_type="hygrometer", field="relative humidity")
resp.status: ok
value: 85 %
